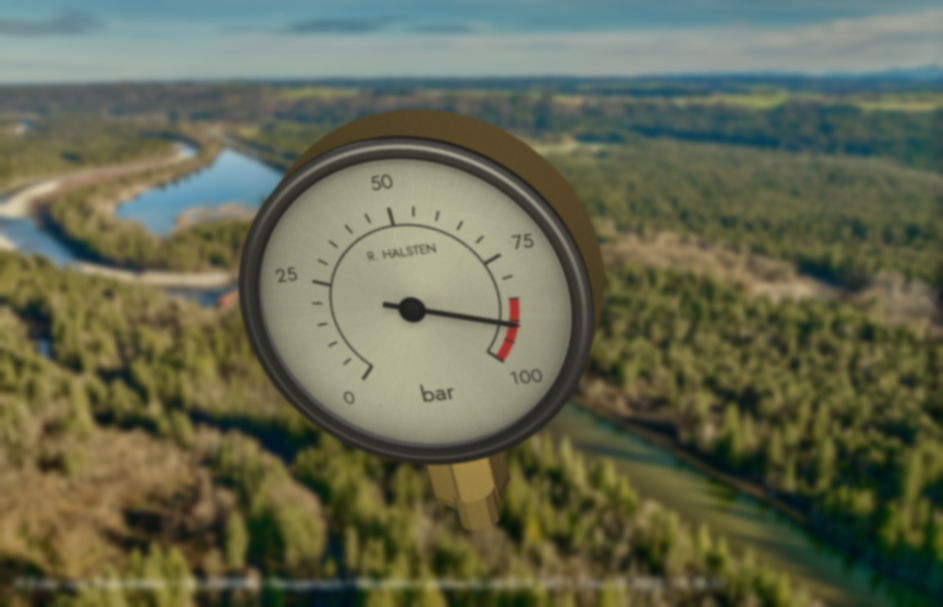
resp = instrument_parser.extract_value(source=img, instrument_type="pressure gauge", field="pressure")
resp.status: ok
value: 90 bar
